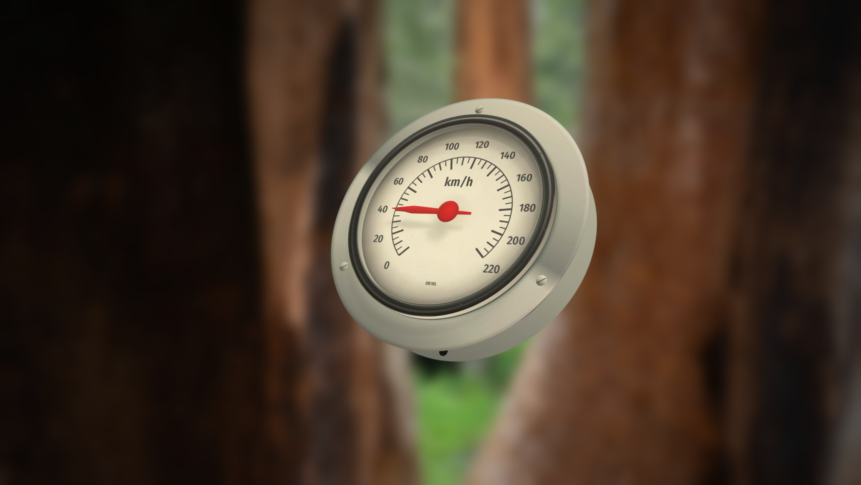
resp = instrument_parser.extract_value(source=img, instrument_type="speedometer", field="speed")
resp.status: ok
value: 40 km/h
